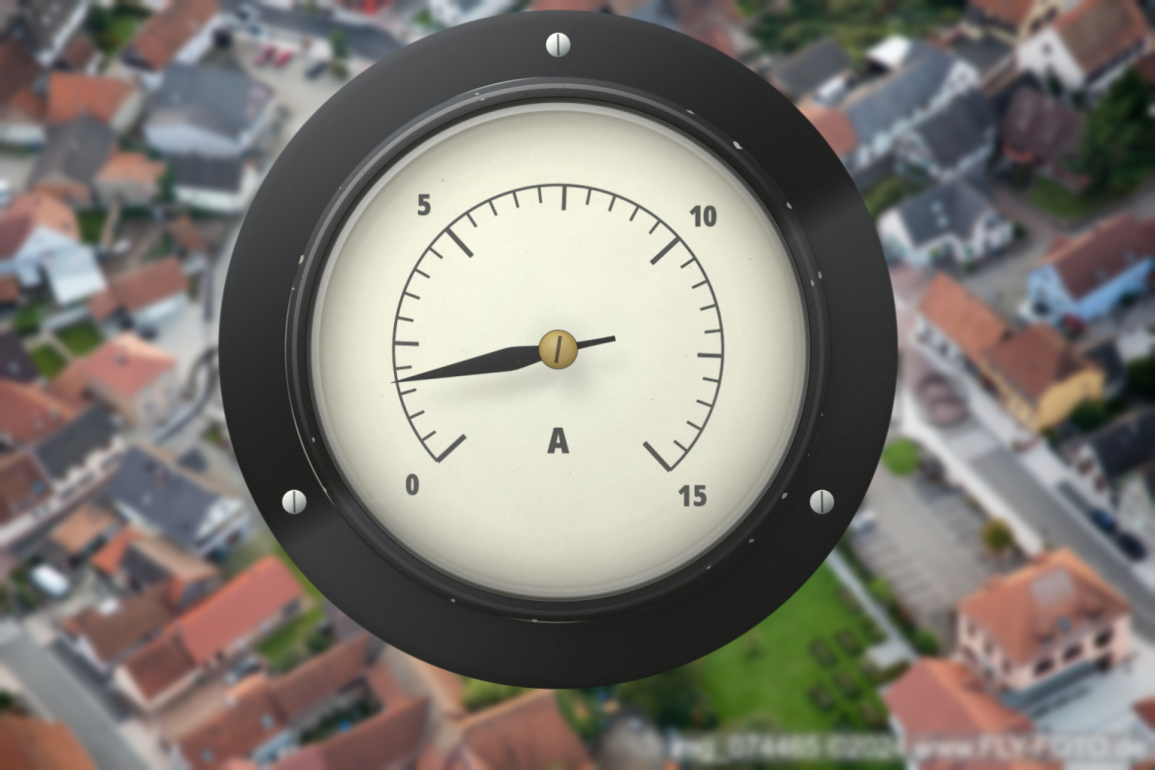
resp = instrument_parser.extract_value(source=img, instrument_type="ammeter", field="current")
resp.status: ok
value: 1.75 A
